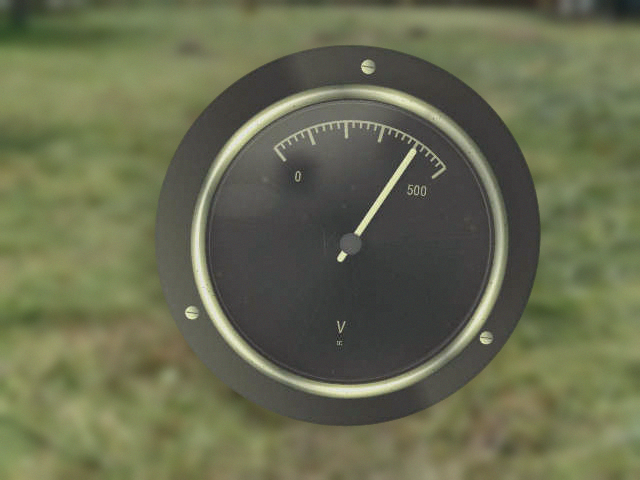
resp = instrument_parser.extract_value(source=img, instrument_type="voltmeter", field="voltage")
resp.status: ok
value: 400 V
